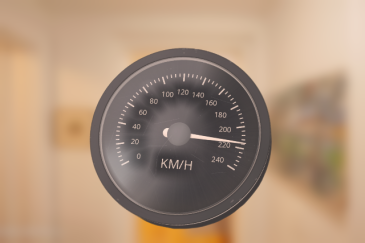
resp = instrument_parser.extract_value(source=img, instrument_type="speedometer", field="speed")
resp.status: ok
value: 216 km/h
